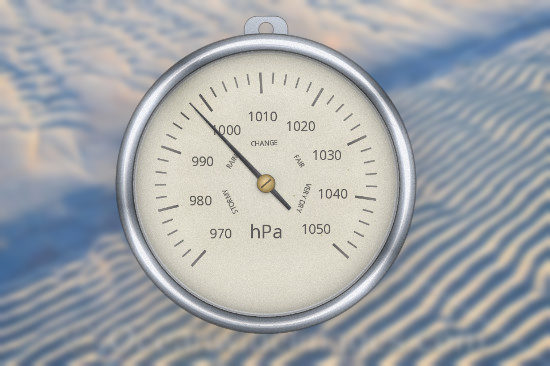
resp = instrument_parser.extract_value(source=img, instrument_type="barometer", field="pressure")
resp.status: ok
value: 998 hPa
